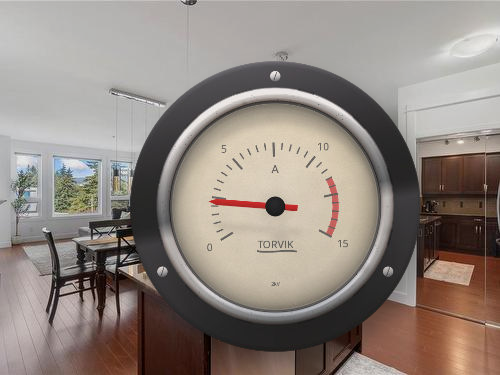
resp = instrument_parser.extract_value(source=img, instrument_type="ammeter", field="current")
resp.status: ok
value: 2.25 A
